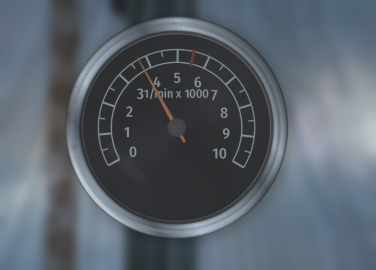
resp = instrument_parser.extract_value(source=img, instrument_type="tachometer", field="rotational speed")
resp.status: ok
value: 3750 rpm
